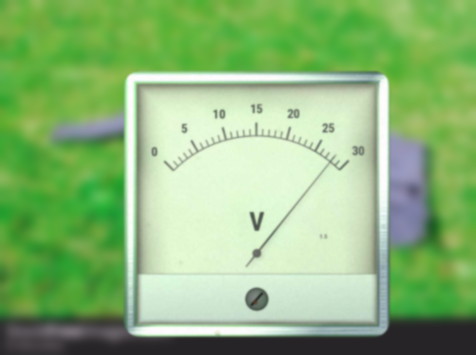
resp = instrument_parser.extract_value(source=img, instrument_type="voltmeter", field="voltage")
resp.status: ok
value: 28 V
